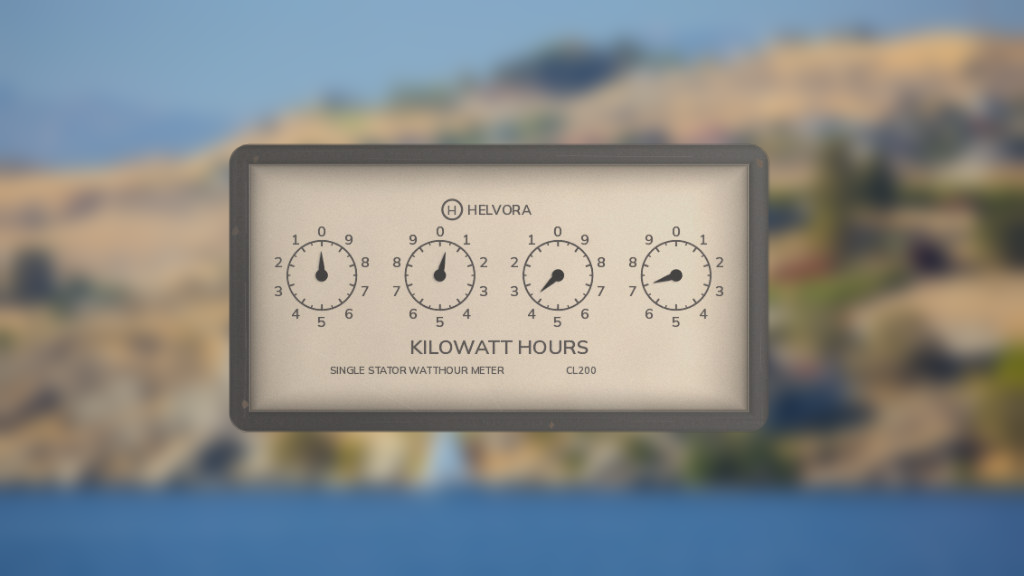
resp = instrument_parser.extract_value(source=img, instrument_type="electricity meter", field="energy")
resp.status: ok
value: 37 kWh
